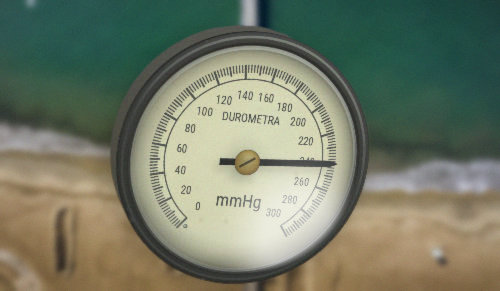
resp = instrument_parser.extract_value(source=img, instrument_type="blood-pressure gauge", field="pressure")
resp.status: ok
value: 240 mmHg
